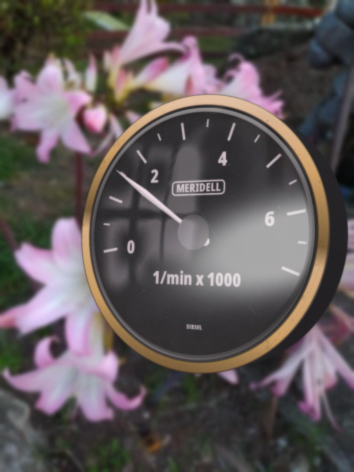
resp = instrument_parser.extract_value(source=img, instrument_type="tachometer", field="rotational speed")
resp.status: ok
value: 1500 rpm
